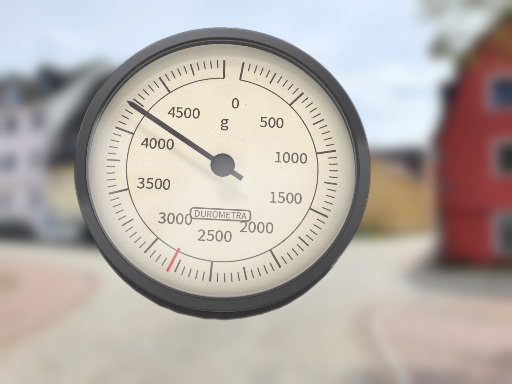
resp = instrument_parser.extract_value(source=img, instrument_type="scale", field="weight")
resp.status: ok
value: 4200 g
